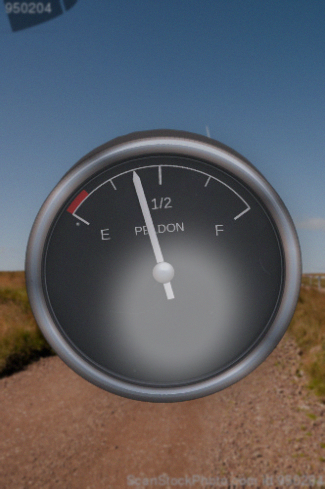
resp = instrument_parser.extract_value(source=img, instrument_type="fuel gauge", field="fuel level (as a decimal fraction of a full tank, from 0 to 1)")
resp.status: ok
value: 0.375
